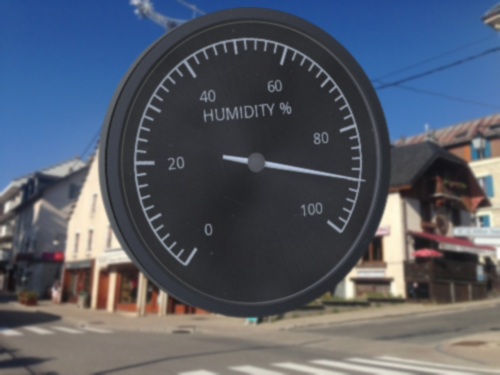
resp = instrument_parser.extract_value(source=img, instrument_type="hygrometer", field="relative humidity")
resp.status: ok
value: 90 %
